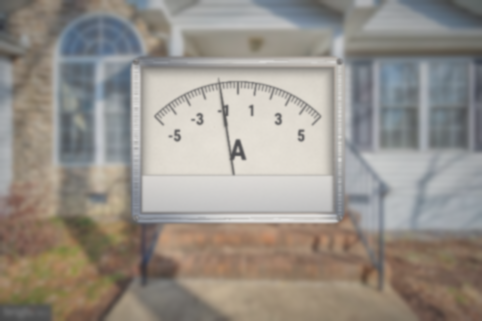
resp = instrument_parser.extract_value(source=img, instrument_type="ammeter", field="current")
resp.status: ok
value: -1 A
